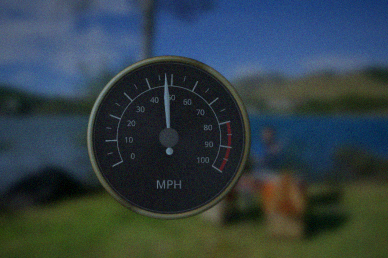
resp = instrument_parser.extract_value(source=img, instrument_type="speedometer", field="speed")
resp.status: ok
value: 47.5 mph
